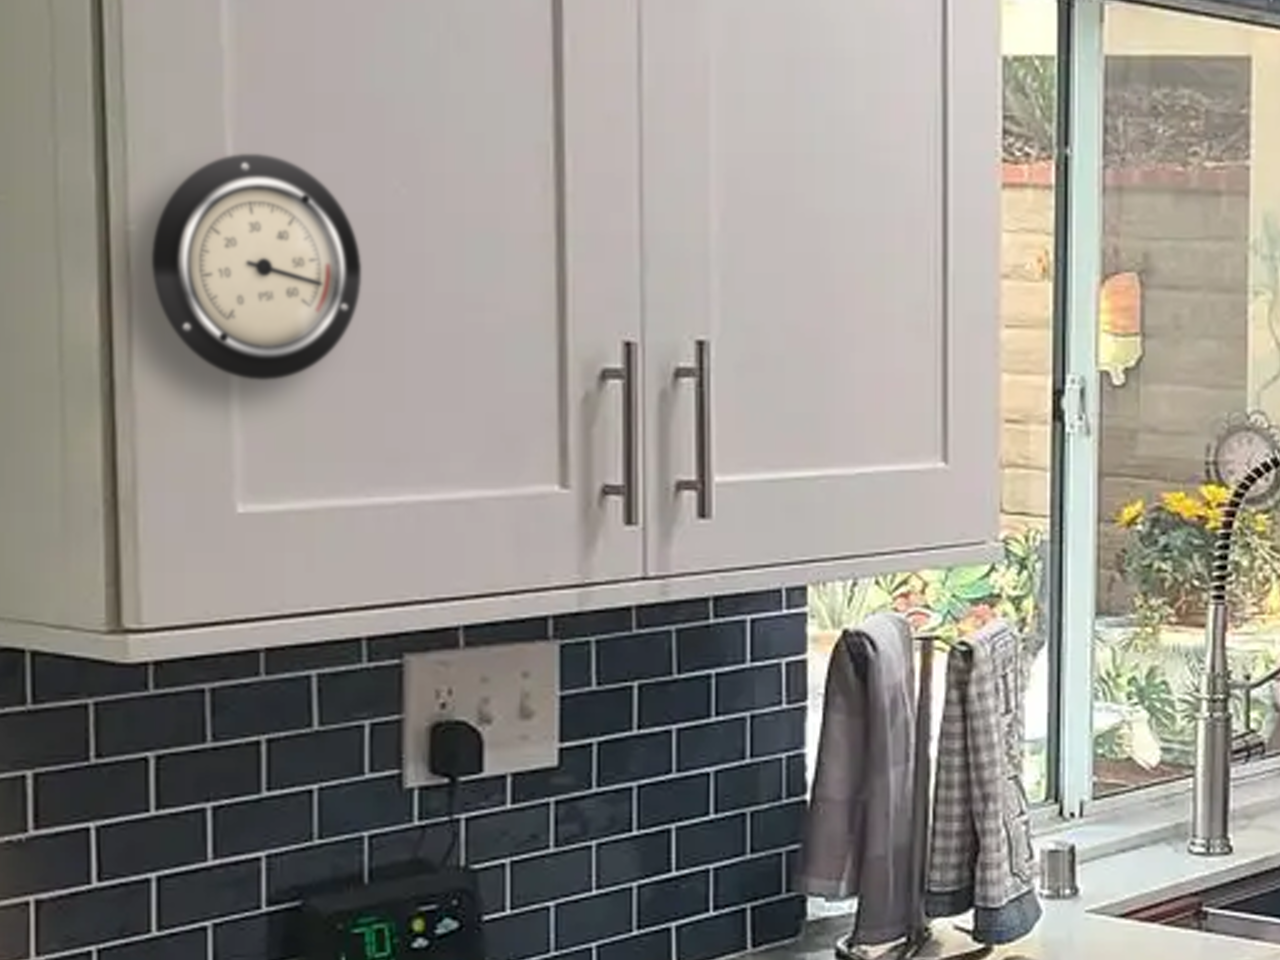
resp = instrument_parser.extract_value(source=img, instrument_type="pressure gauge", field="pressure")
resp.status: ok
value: 55 psi
